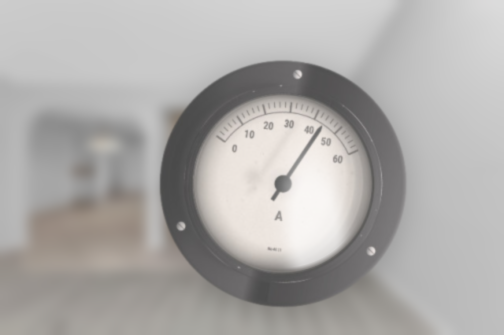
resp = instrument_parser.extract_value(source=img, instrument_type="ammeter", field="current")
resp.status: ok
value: 44 A
